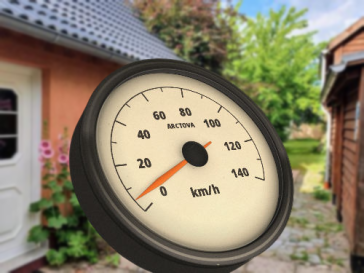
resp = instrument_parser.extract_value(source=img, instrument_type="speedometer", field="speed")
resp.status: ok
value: 5 km/h
